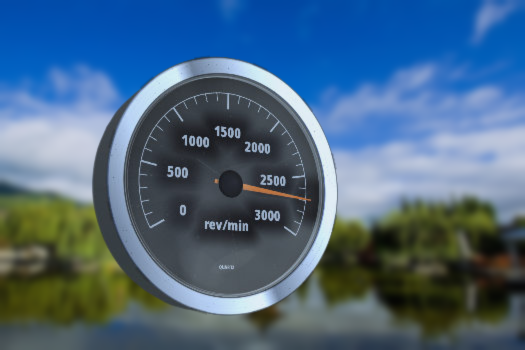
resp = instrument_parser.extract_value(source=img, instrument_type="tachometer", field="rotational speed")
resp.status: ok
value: 2700 rpm
